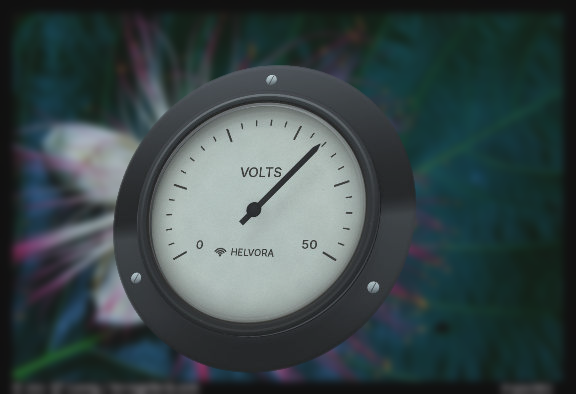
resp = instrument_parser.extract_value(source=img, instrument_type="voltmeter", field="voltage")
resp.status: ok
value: 34 V
